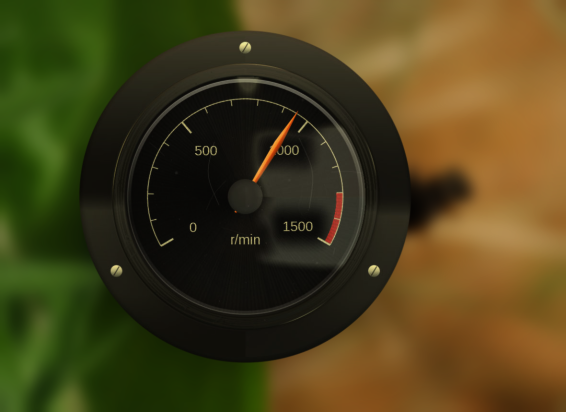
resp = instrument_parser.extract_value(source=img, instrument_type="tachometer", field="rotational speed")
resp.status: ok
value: 950 rpm
